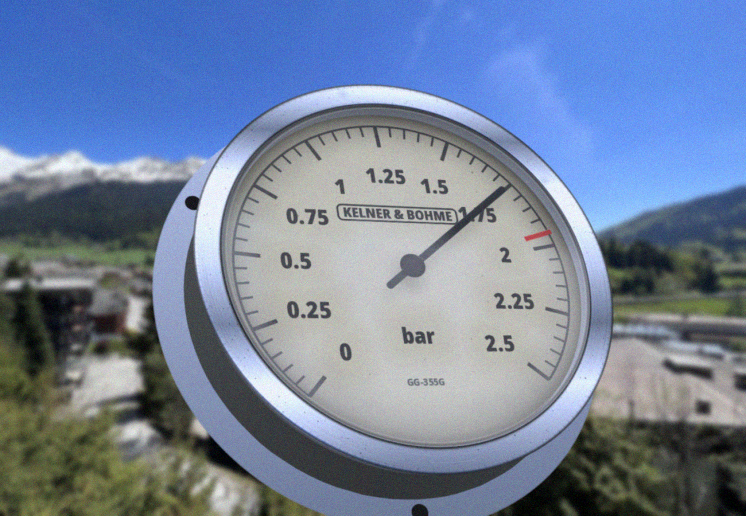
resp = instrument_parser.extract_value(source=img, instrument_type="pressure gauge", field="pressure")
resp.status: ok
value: 1.75 bar
